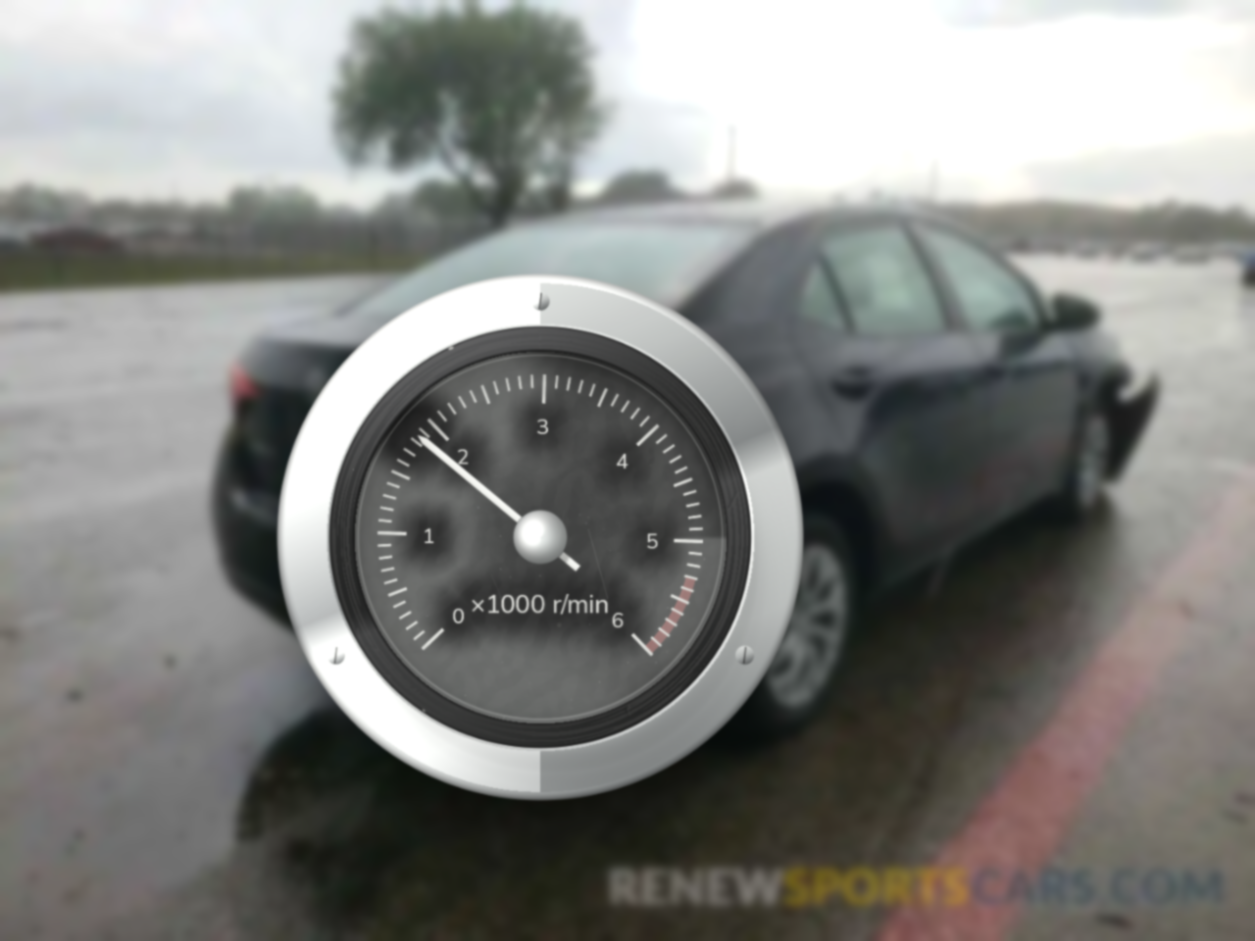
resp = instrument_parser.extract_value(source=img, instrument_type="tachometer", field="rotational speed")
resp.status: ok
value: 1850 rpm
